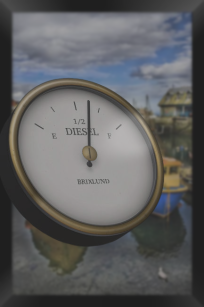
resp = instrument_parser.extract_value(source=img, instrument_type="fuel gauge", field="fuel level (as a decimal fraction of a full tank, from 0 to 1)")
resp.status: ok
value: 0.625
